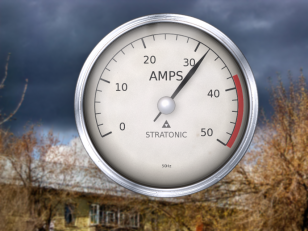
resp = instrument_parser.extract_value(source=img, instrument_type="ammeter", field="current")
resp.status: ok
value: 32 A
